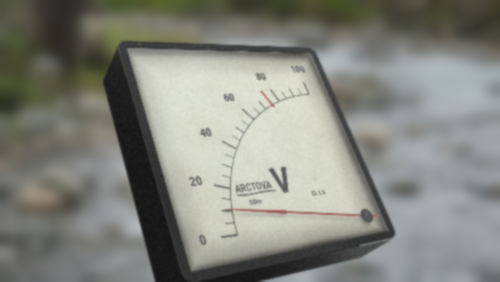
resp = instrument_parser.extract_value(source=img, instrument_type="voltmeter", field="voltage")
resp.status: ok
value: 10 V
